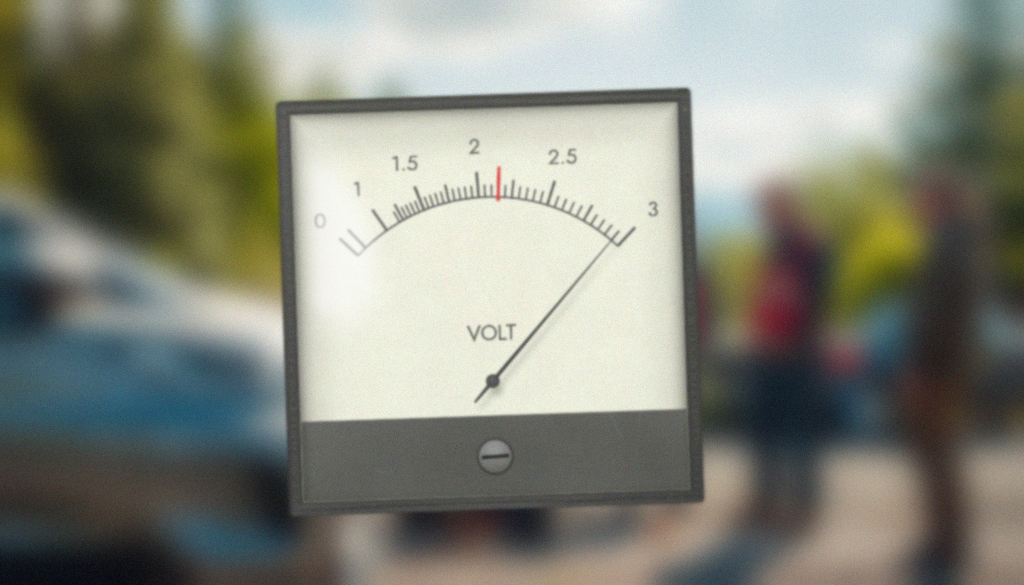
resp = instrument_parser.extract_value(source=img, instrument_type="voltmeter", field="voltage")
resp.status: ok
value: 2.95 V
